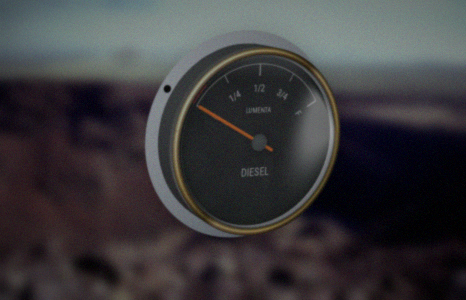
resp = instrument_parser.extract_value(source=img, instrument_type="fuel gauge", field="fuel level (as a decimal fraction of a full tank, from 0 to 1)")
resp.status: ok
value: 0
